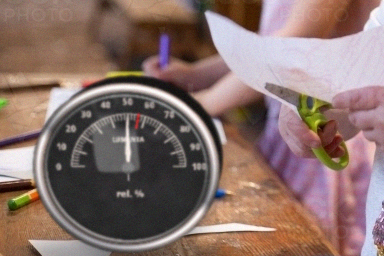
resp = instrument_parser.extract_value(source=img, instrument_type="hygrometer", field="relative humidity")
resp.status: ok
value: 50 %
